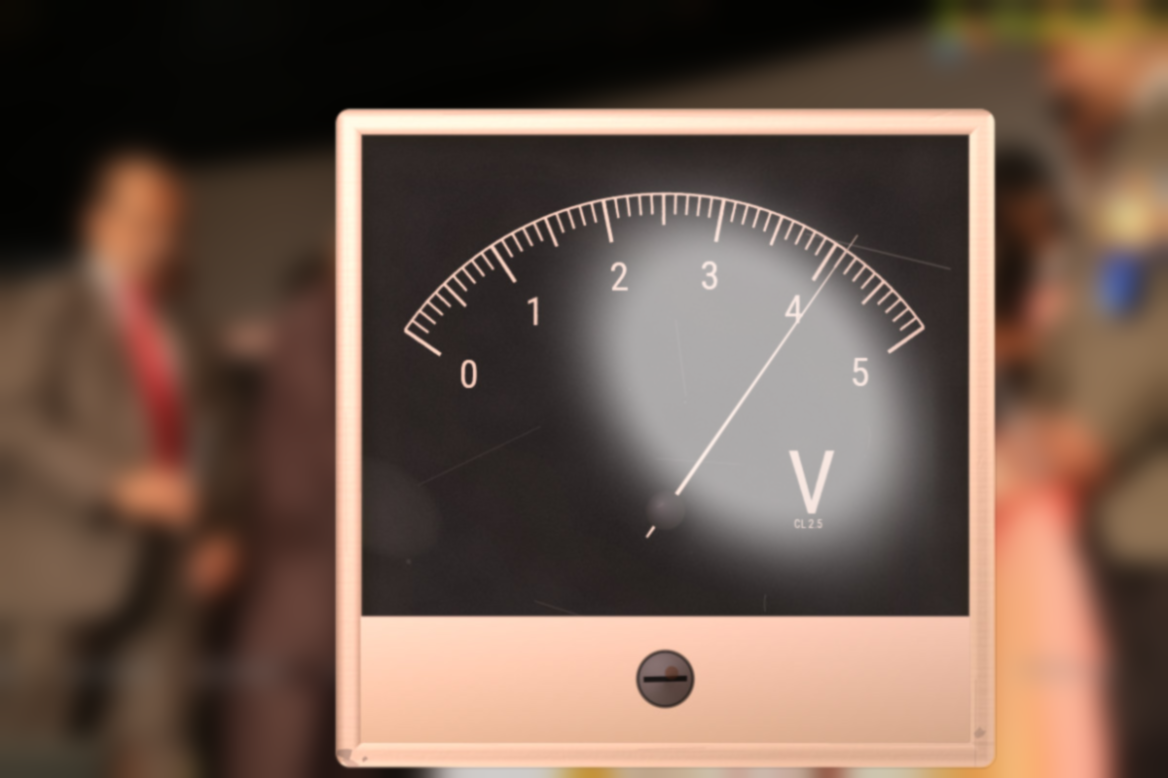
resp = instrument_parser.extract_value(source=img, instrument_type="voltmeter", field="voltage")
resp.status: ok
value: 4.1 V
